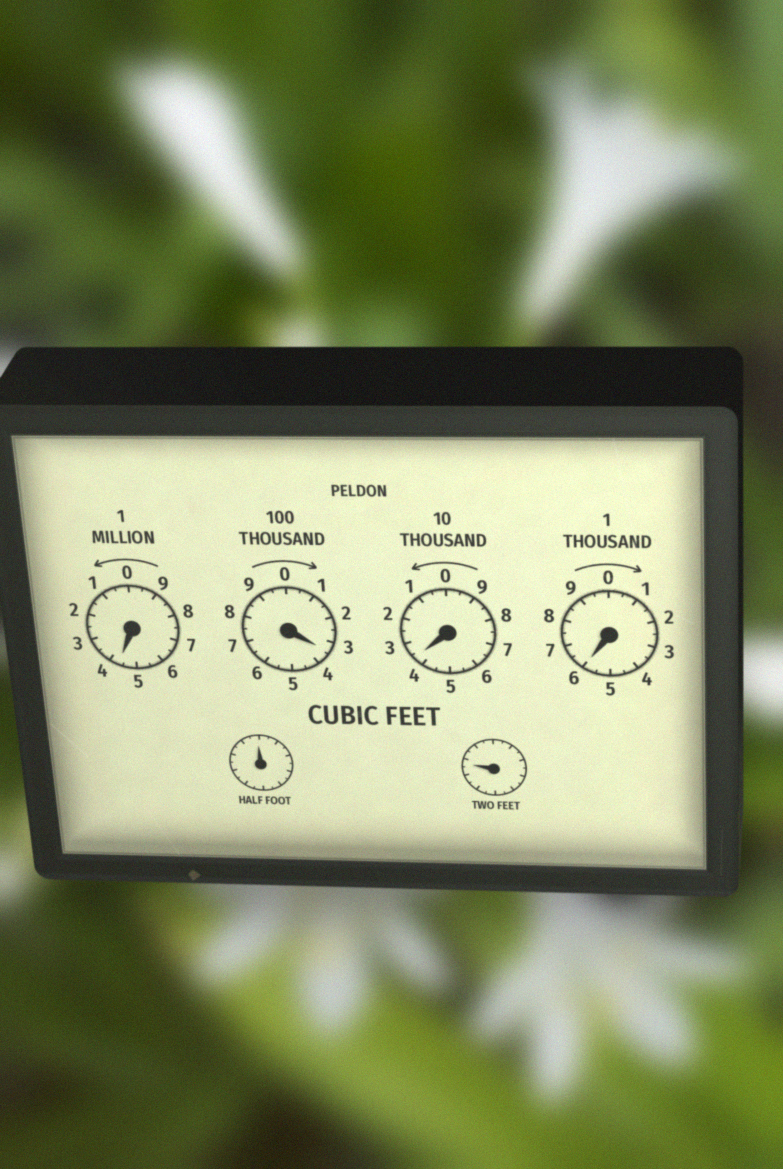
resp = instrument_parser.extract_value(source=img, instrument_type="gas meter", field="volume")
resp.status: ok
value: 433600 ft³
